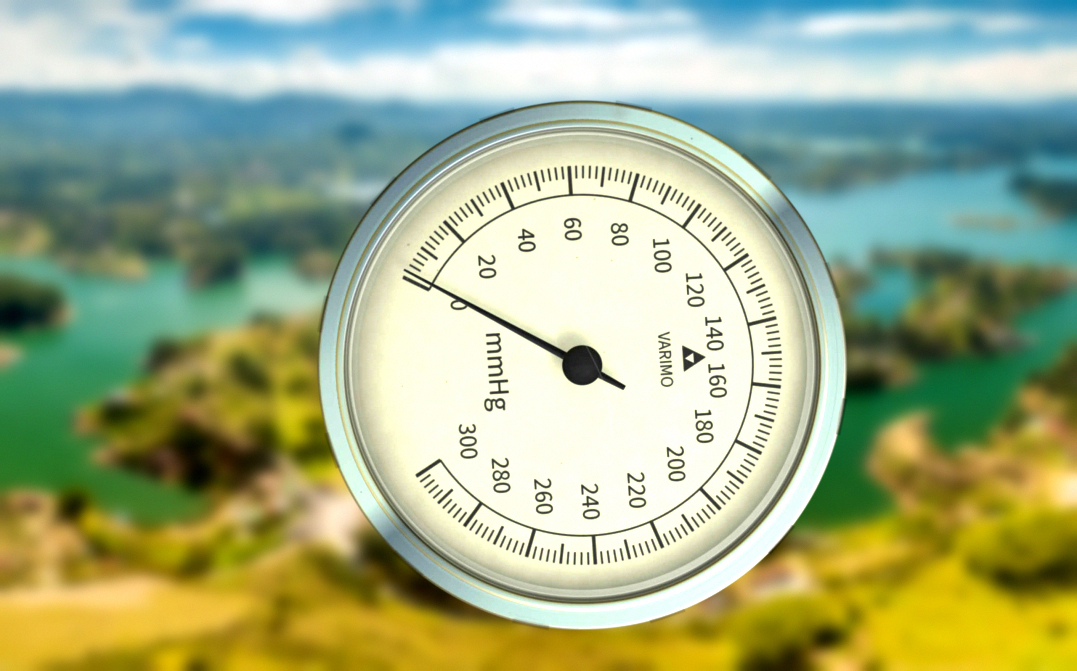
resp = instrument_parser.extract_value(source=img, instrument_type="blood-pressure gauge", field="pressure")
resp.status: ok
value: 2 mmHg
